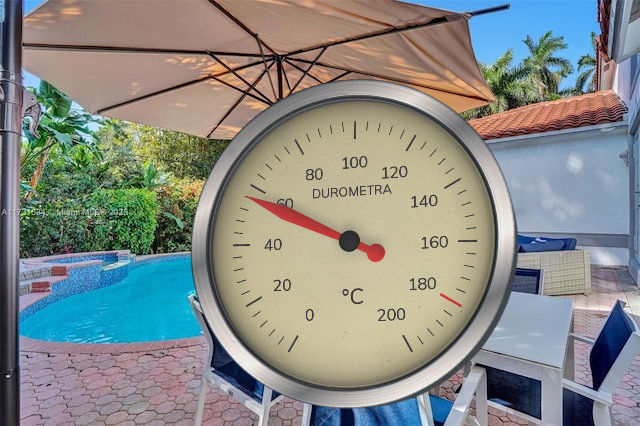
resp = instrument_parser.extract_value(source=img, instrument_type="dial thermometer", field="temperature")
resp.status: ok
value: 56 °C
